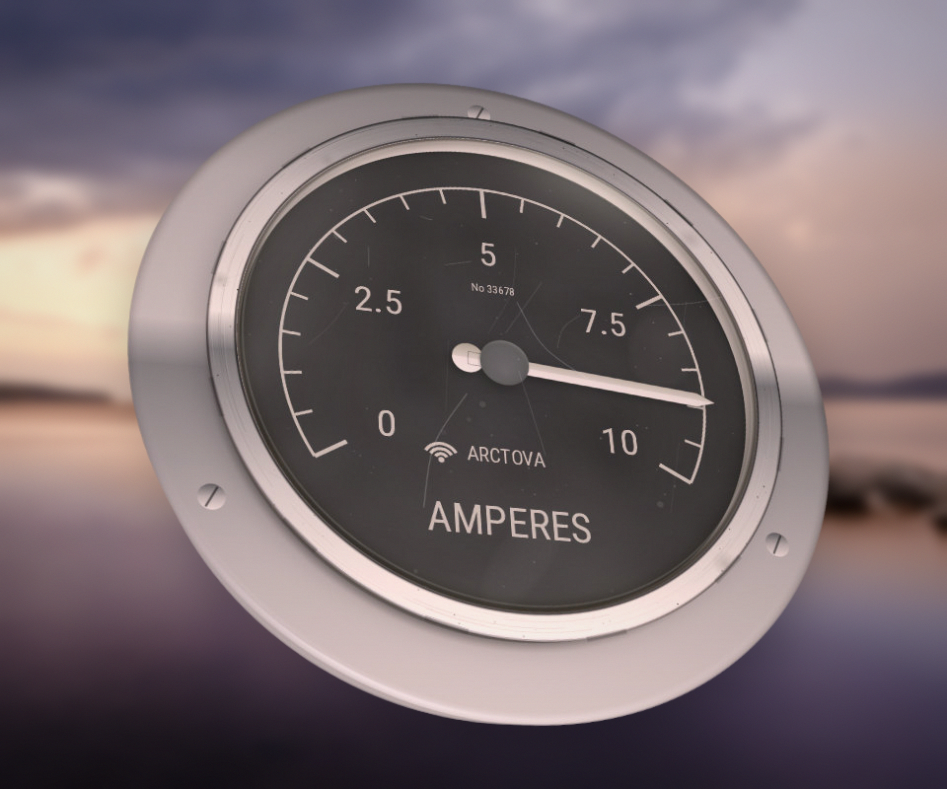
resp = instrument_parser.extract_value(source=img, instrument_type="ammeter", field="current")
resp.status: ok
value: 9 A
